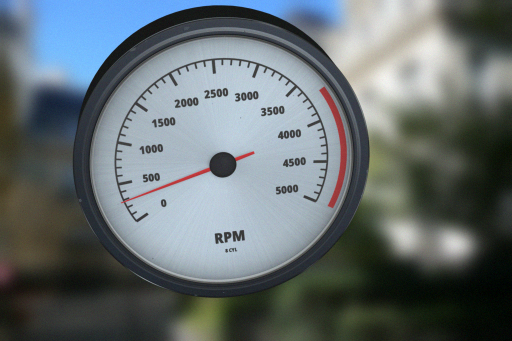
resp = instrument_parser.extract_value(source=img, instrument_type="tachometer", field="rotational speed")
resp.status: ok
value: 300 rpm
